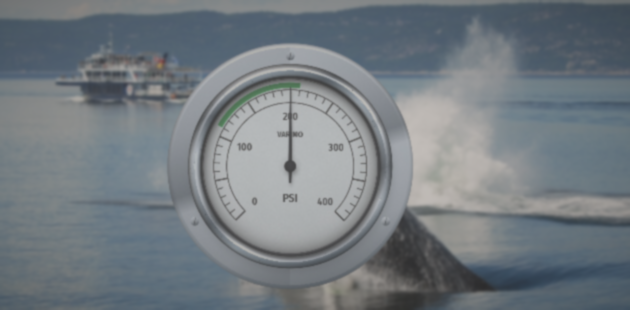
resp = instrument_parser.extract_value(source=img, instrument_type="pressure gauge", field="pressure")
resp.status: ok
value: 200 psi
